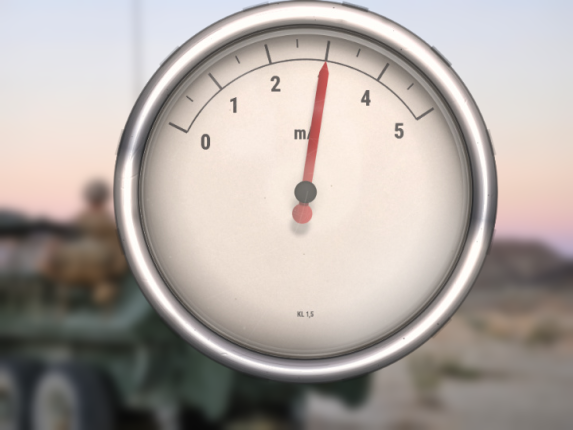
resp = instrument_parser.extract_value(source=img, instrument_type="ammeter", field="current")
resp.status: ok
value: 3 mA
